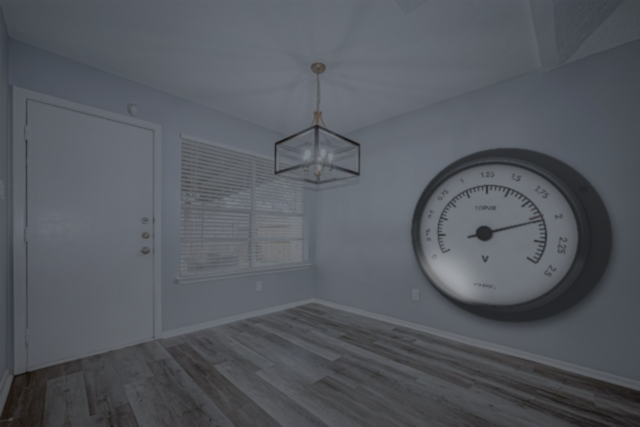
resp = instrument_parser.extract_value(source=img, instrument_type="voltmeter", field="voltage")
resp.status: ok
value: 2 V
